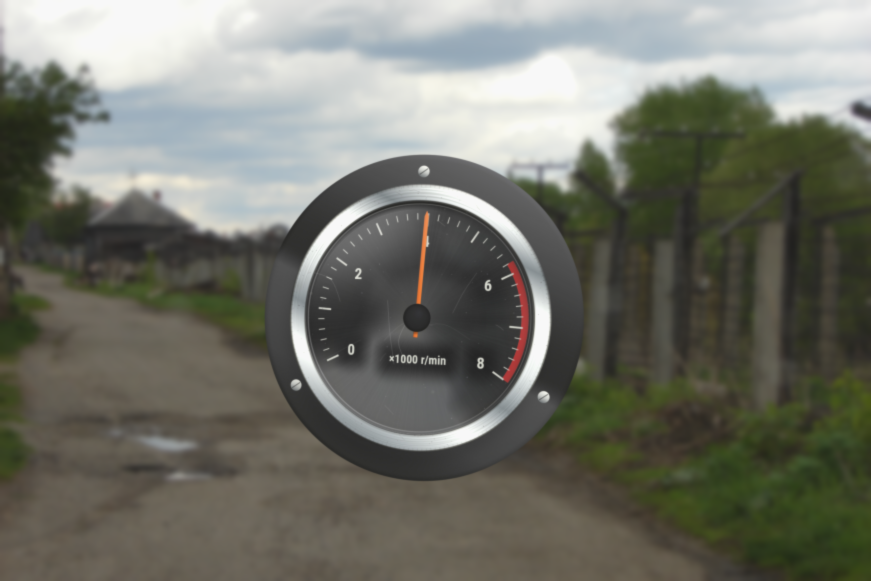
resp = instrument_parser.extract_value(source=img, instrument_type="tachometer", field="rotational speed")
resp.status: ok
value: 4000 rpm
